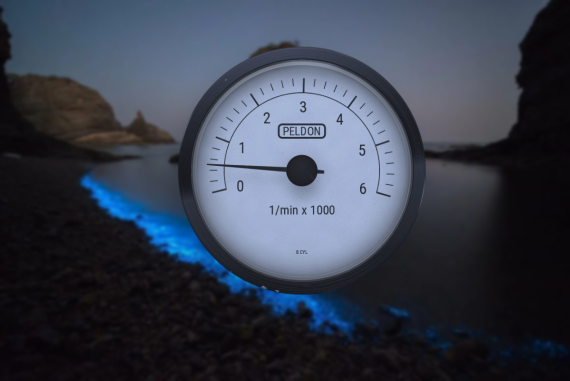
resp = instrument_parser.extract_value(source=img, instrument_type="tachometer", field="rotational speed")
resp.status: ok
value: 500 rpm
